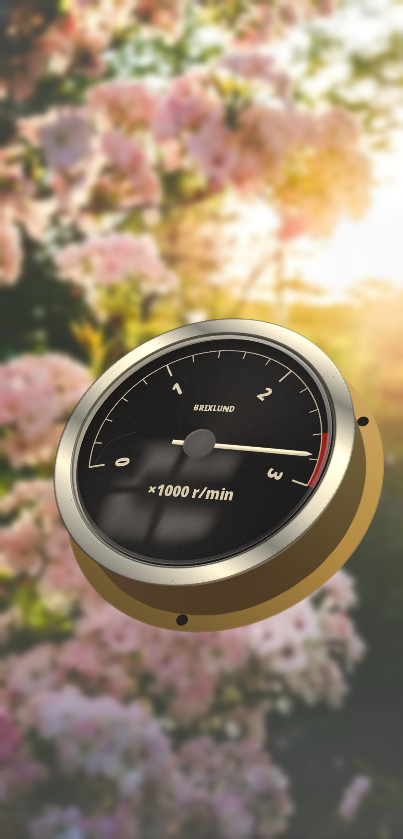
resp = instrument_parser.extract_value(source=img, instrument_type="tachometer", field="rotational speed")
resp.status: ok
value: 2800 rpm
